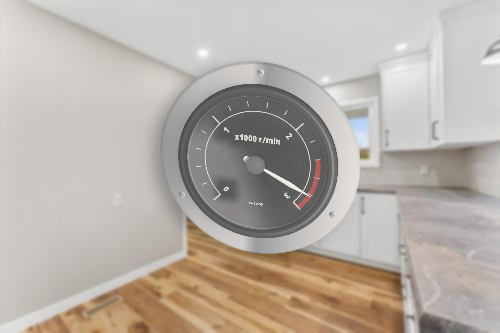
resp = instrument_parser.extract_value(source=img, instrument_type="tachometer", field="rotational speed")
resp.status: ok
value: 2800 rpm
